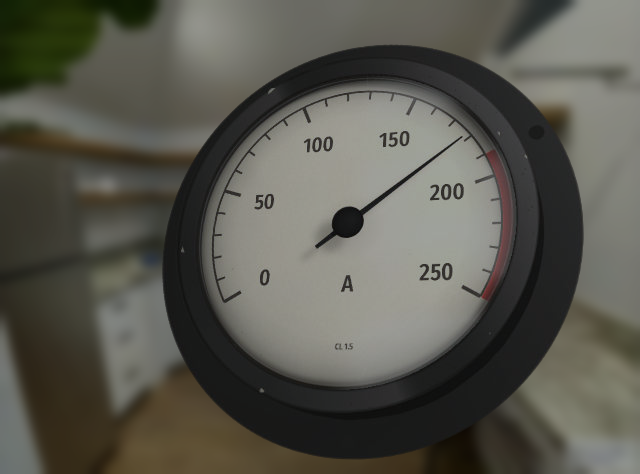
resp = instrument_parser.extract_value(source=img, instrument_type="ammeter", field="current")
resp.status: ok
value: 180 A
